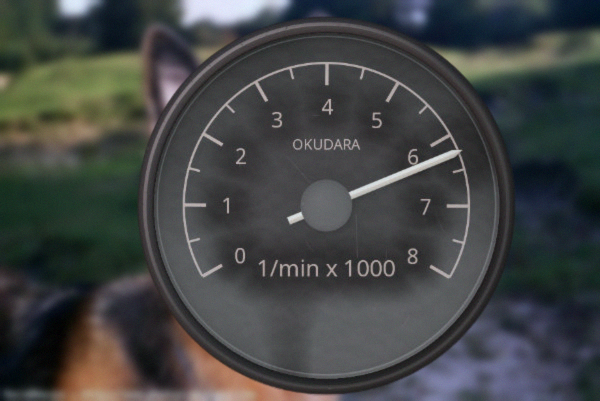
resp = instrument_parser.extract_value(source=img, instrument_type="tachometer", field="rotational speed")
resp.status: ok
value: 6250 rpm
